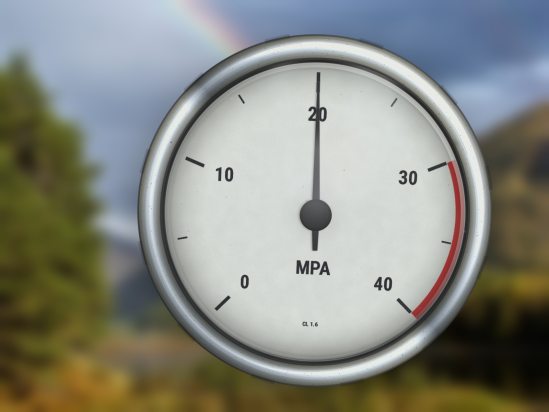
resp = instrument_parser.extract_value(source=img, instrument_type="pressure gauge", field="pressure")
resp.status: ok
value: 20 MPa
